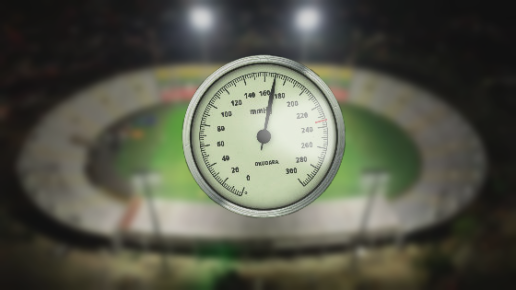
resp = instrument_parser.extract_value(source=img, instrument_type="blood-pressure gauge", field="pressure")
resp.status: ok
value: 170 mmHg
